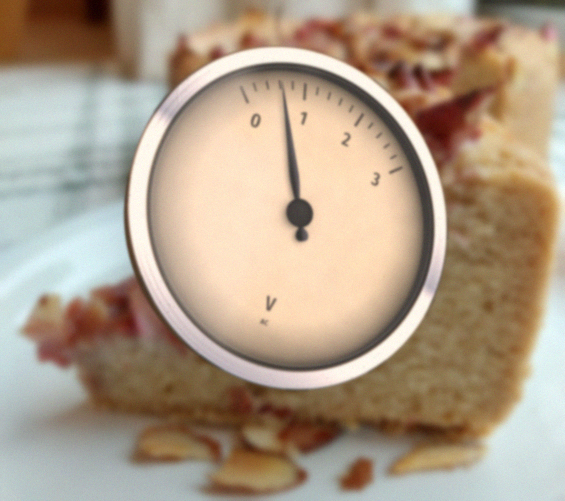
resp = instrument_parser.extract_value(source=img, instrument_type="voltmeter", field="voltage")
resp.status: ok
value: 0.6 V
